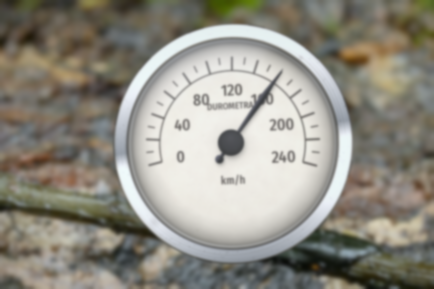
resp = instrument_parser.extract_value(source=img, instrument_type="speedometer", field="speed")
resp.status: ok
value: 160 km/h
